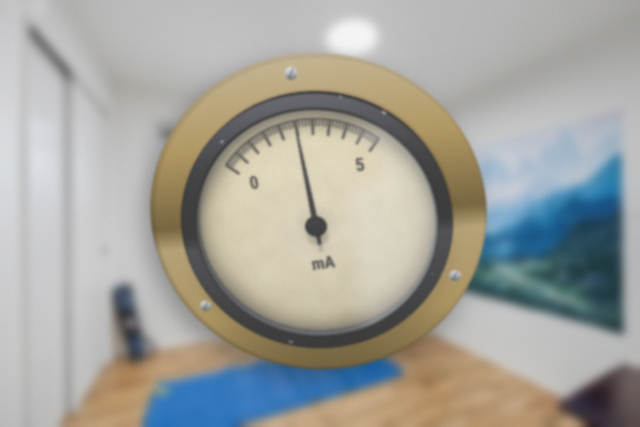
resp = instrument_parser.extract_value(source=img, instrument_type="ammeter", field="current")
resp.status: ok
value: 2.5 mA
